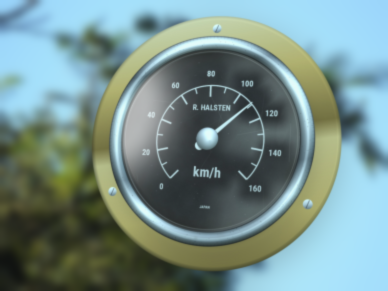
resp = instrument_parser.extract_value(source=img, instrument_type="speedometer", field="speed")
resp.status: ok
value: 110 km/h
